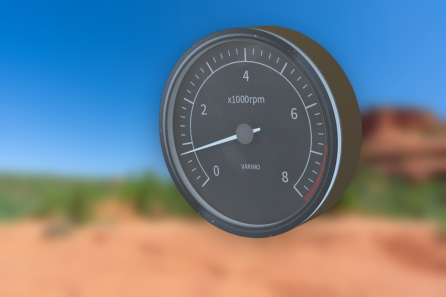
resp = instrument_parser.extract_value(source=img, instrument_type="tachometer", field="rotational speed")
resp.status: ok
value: 800 rpm
